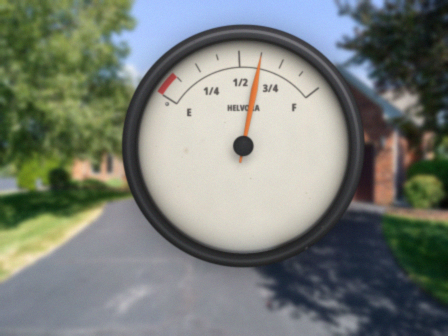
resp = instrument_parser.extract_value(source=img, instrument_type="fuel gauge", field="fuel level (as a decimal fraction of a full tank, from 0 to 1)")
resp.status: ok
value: 0.625
